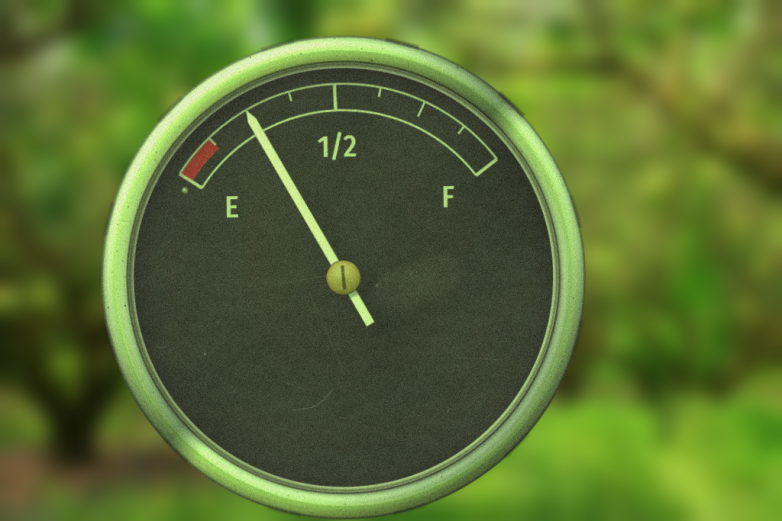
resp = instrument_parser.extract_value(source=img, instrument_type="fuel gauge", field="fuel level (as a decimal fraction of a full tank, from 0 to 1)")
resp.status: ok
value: 0.25
